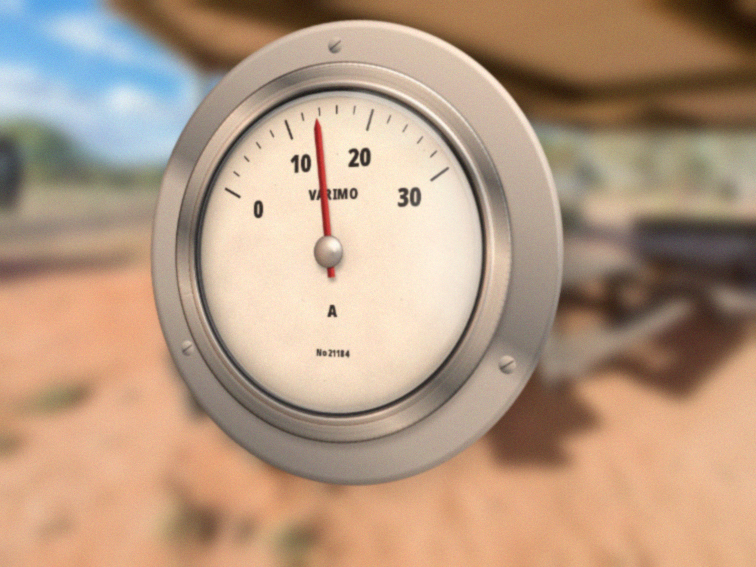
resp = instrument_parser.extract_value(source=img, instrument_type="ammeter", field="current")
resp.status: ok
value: 14 A
